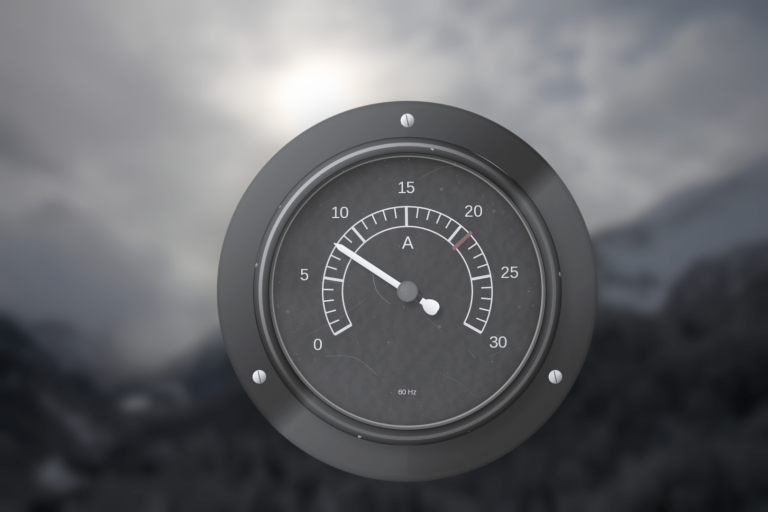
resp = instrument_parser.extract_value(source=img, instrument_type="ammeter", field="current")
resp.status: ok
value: 8 A
